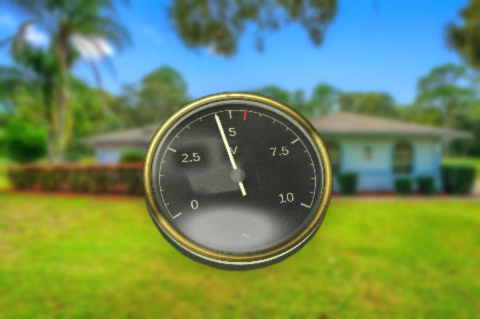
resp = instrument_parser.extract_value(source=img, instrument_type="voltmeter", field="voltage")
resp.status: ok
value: 4.5 V
